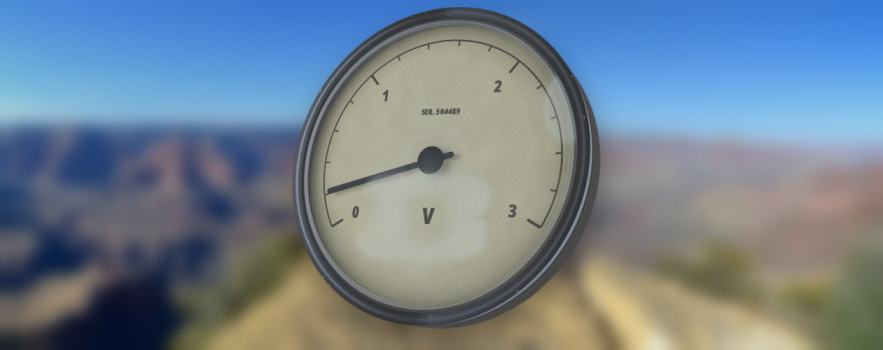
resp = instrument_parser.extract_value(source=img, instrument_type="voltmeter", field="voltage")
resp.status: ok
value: 0.2 V
